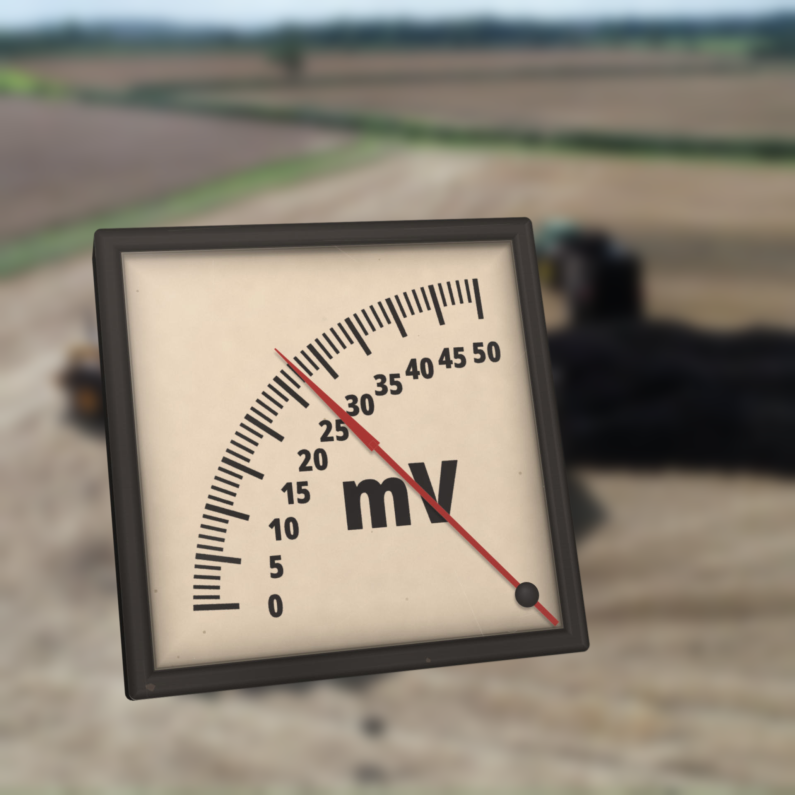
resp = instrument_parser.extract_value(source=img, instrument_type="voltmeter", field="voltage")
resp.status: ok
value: 27 mV
